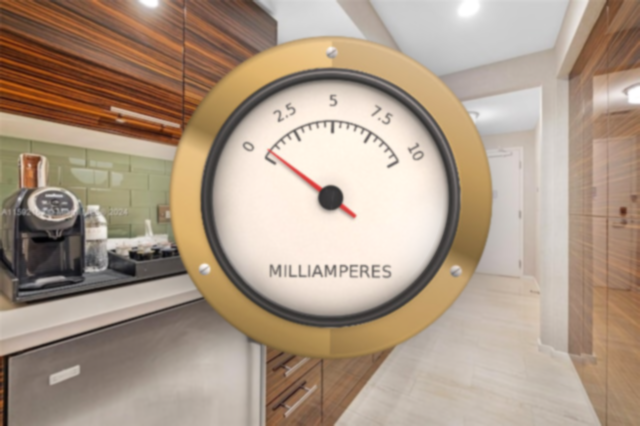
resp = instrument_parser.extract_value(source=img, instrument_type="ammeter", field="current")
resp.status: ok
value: 0.5 mA
